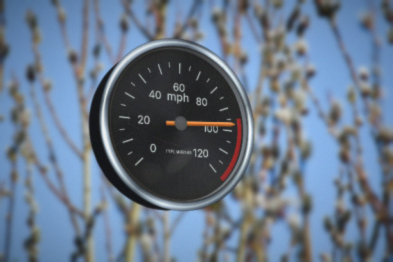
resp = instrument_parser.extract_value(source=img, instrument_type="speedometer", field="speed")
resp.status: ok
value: 97.5 mph
